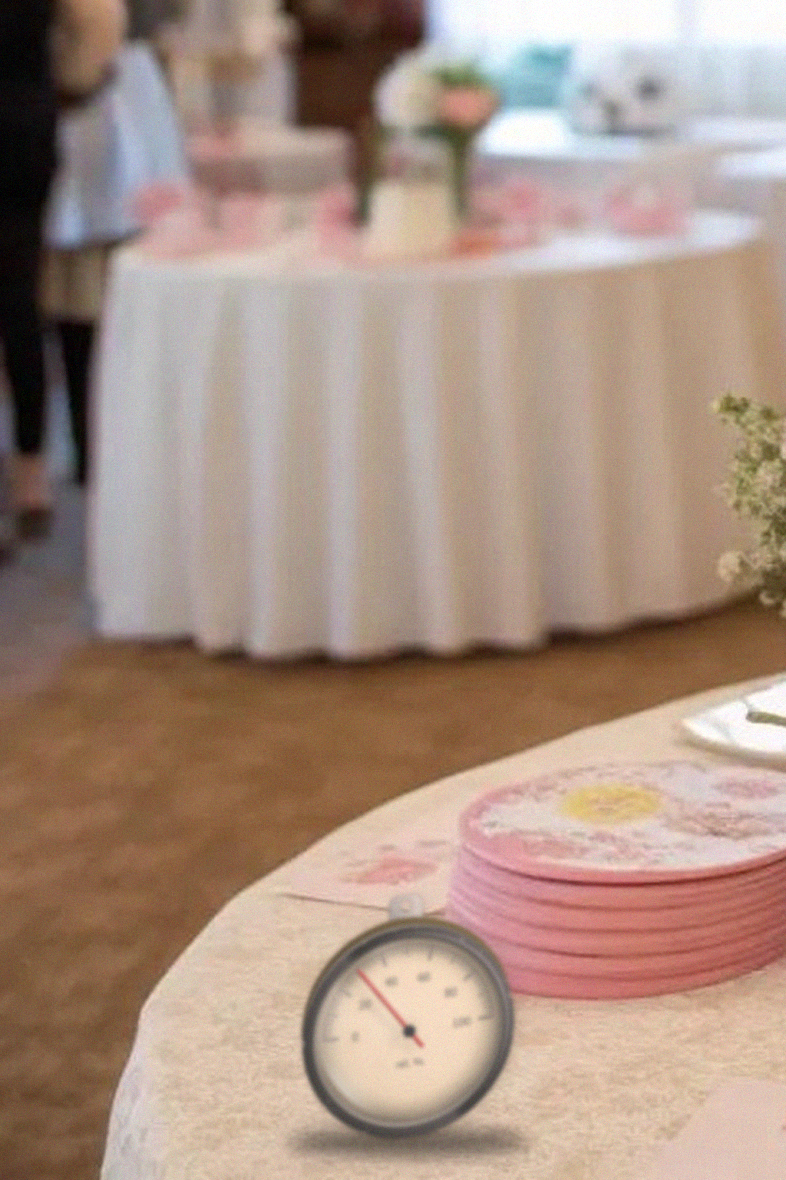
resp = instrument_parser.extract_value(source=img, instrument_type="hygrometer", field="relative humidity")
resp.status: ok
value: 30 %
